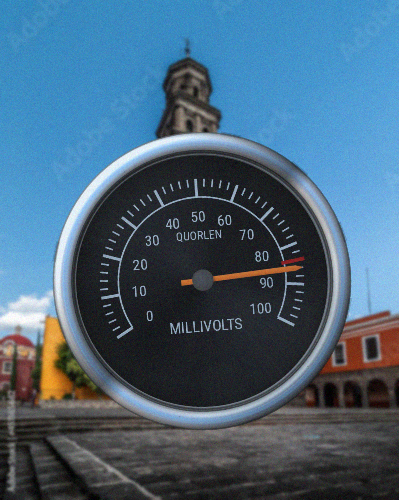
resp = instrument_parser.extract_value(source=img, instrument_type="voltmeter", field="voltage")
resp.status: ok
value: 86 mV
